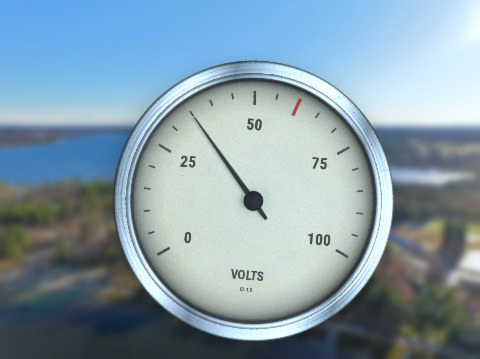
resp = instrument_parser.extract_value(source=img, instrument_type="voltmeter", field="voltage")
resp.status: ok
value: 35 V
